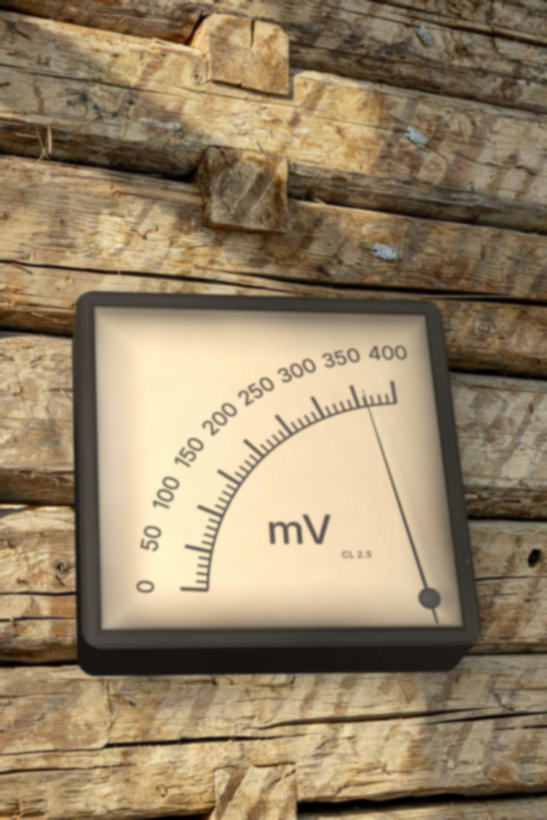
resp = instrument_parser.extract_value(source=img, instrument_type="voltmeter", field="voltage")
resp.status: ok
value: 360 mV
